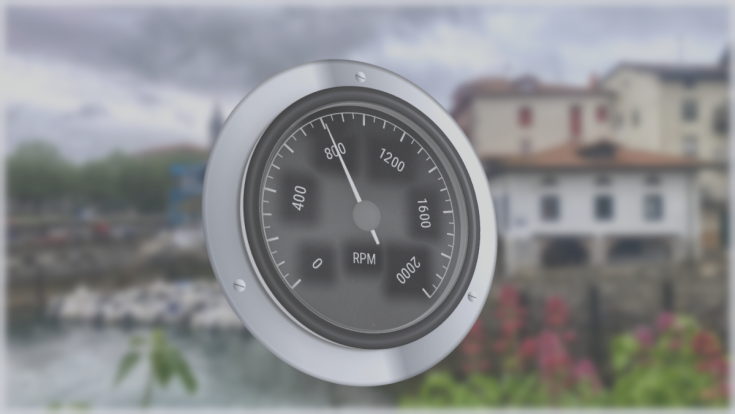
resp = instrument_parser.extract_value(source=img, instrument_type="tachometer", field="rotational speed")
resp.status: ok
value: 800 rpm
